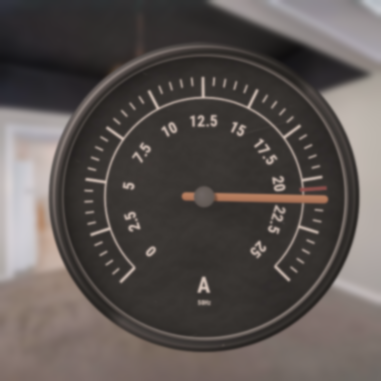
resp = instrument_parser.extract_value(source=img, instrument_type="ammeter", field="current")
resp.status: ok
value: 21 A
